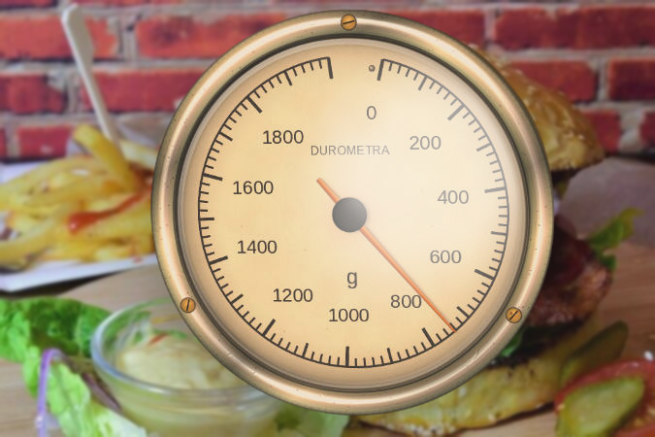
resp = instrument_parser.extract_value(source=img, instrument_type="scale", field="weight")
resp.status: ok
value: 740 g
